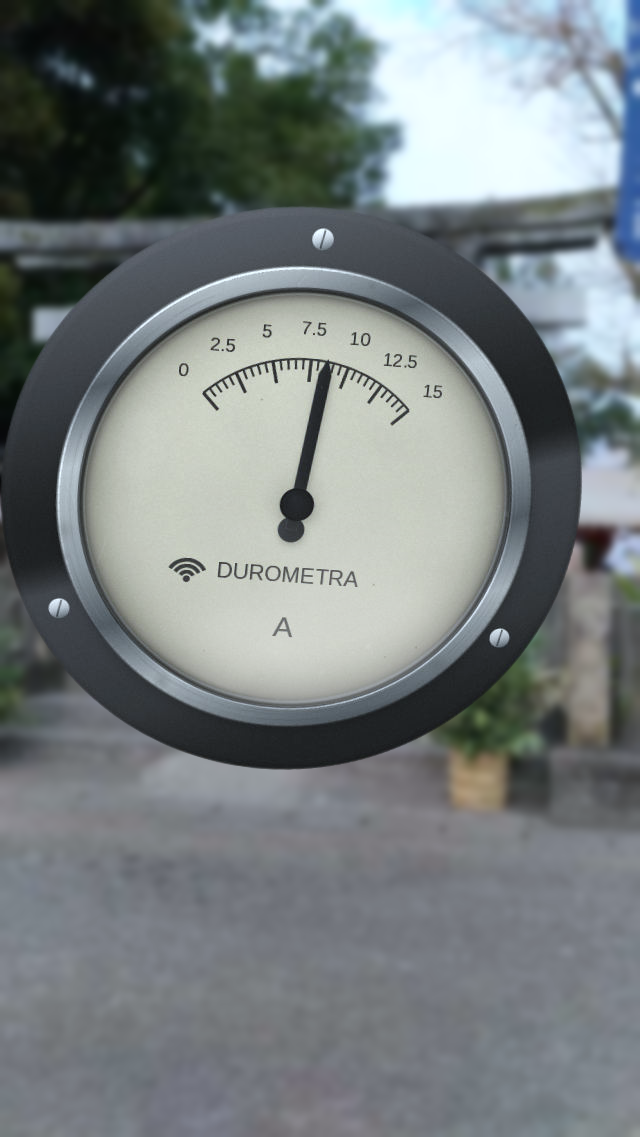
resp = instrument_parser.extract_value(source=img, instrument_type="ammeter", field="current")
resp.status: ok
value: 8.5 A
